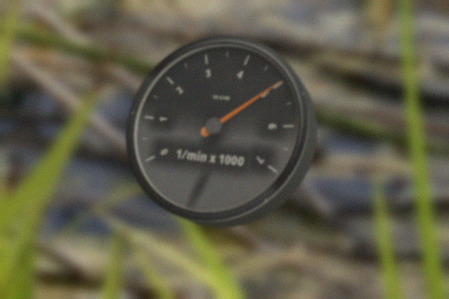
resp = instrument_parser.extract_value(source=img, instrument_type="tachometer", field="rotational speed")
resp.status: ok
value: 5000 rpm
